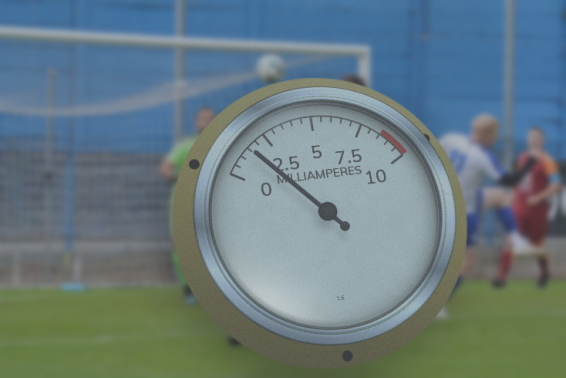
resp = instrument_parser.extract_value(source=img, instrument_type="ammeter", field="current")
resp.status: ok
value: 1.5 mA
